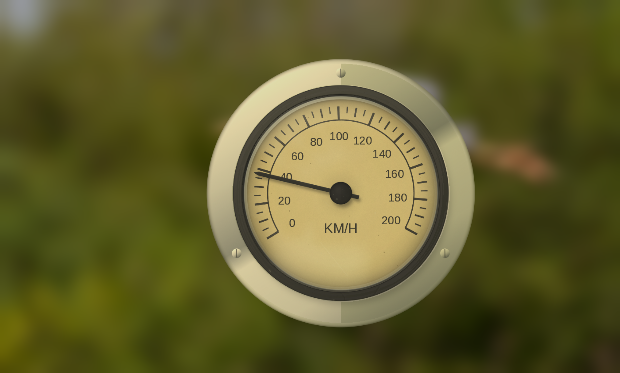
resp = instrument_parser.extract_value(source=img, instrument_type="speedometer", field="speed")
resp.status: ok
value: 37.5 km/h
